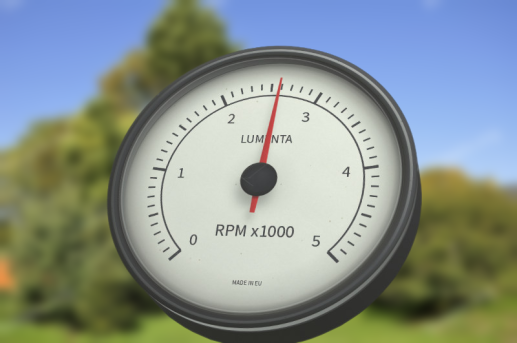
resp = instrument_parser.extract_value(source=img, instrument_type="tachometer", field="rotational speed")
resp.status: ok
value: 2600 rpm
